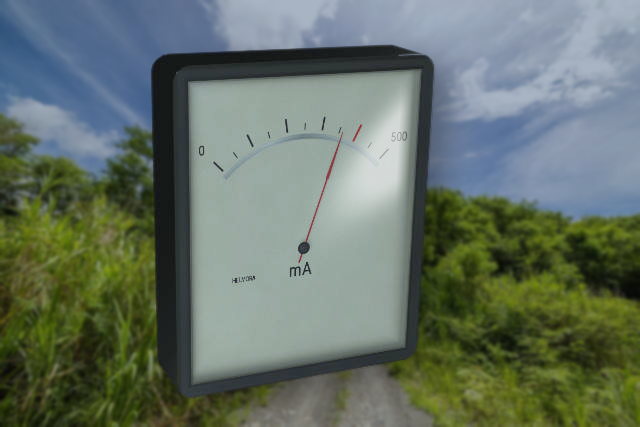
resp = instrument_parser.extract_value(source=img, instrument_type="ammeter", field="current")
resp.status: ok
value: 350 mA
